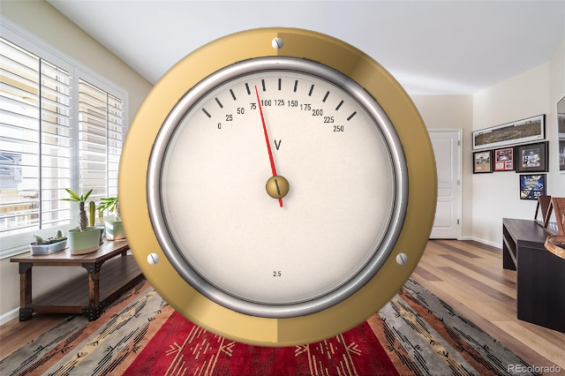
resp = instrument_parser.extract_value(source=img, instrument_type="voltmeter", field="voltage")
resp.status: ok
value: 87.5 V
